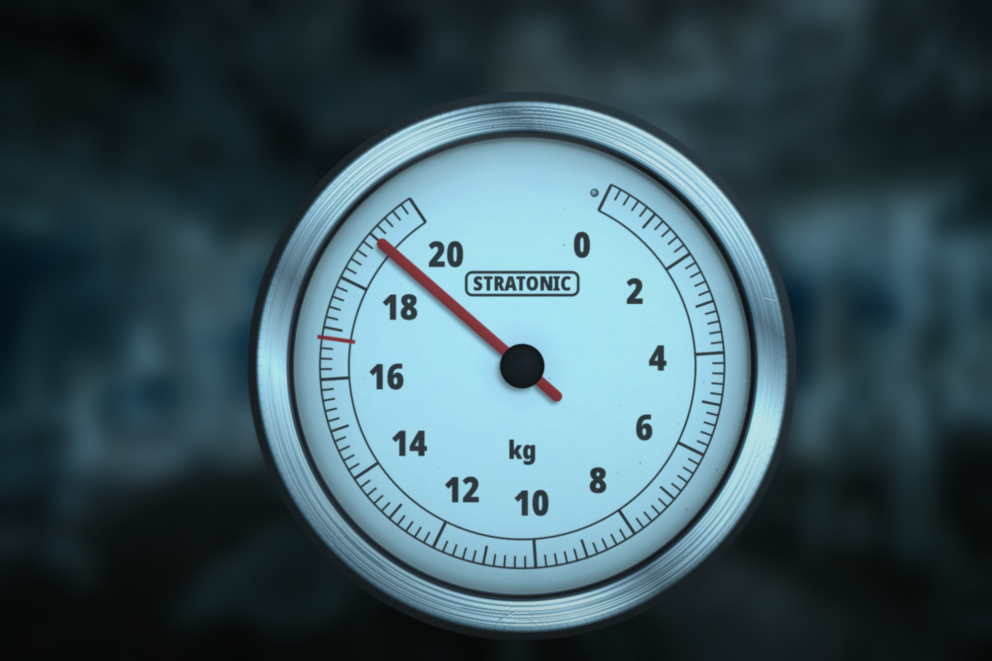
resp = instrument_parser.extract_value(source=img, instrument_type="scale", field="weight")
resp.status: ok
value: 19 kg
